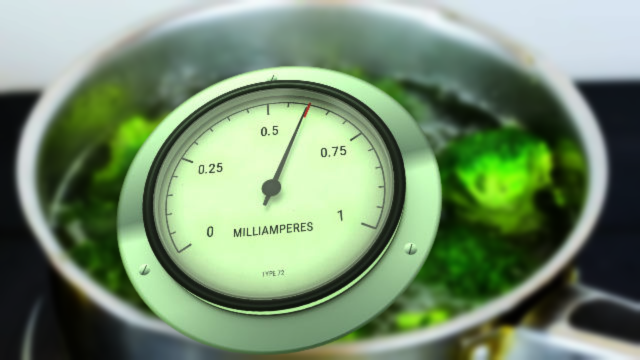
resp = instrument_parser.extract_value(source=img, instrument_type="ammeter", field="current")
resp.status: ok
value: 0.6 mA
